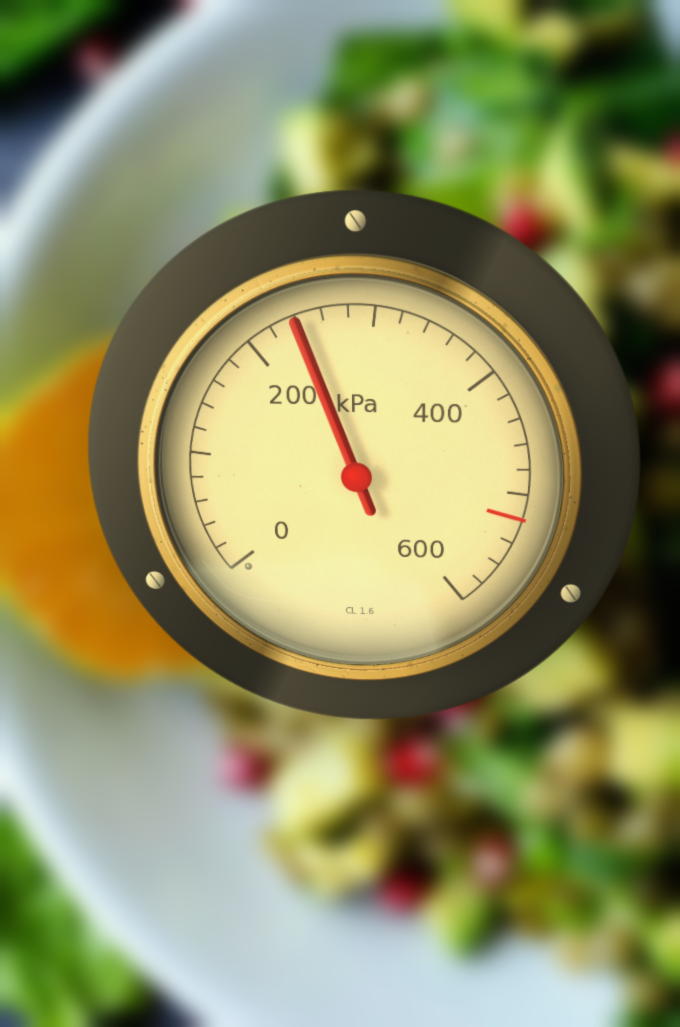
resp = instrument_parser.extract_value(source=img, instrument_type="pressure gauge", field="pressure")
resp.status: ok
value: 240 kPa
